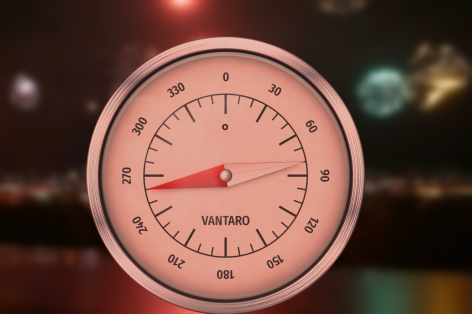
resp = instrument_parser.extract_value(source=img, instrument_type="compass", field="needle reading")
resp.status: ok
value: 260 °
